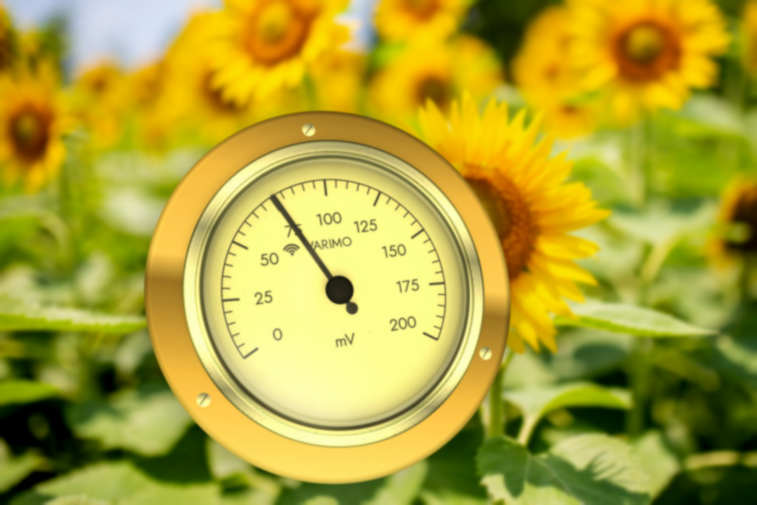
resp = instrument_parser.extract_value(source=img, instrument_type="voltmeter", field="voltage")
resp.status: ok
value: 75 mV
